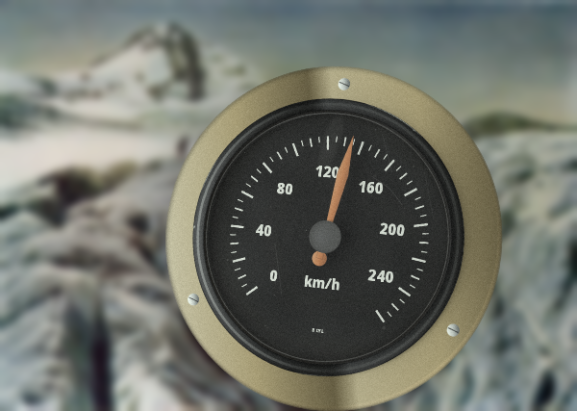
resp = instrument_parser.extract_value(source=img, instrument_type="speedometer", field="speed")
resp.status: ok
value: 135 km/h
